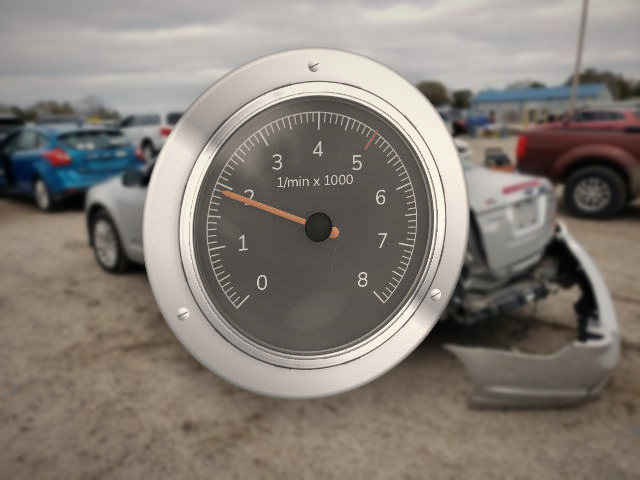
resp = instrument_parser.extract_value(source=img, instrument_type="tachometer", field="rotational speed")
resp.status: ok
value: 1900 rpm
